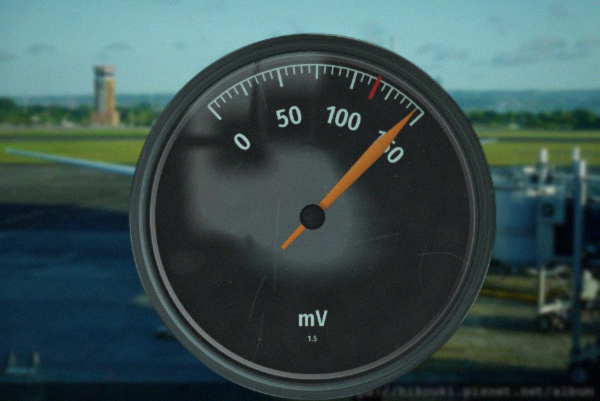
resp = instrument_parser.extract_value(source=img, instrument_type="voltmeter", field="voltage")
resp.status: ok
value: 145 mV
